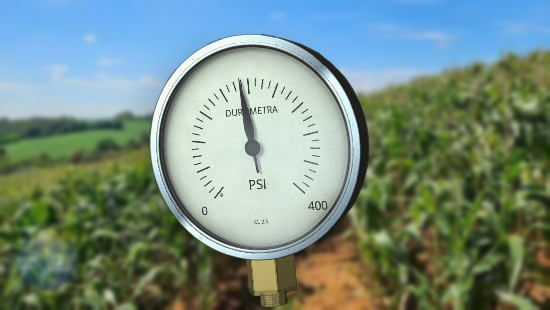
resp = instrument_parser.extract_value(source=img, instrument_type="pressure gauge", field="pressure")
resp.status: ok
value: 190 psi
